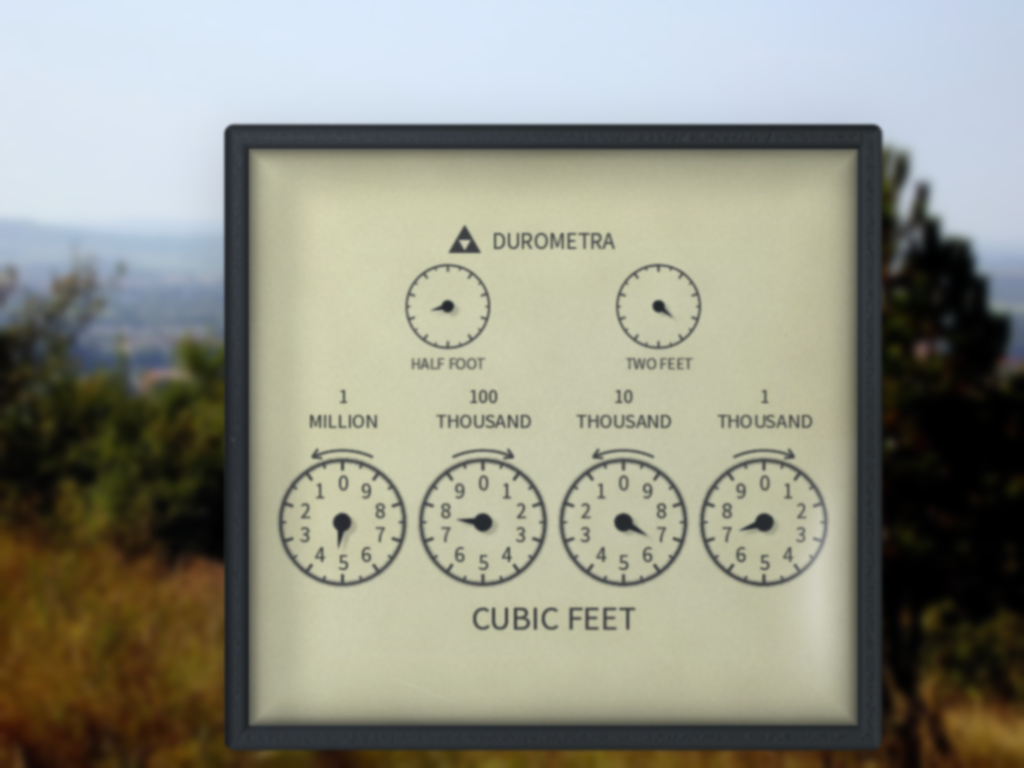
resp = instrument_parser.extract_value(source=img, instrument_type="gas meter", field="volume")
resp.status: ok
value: 476700 ft³
